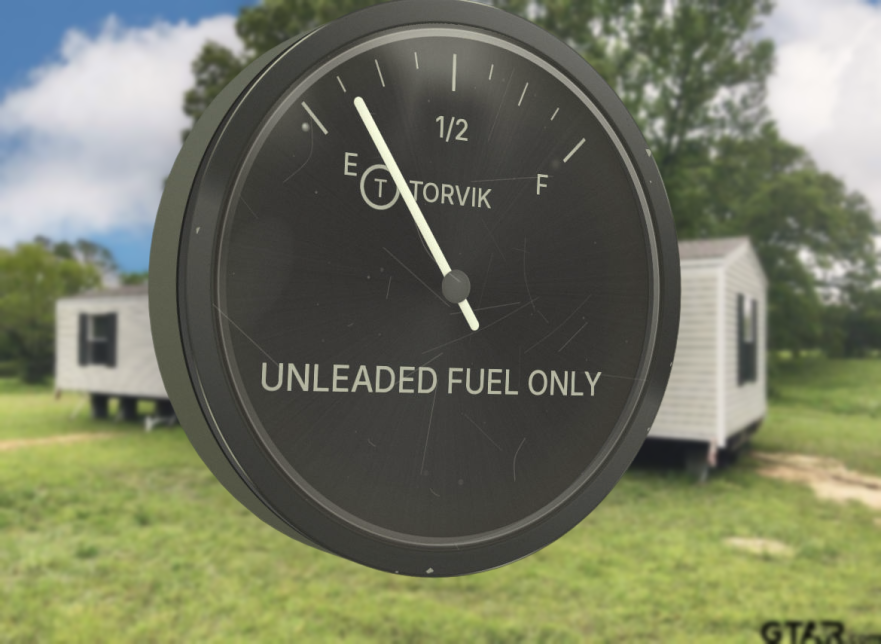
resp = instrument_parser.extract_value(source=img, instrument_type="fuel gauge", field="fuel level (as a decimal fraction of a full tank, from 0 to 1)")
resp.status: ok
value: 0.125
